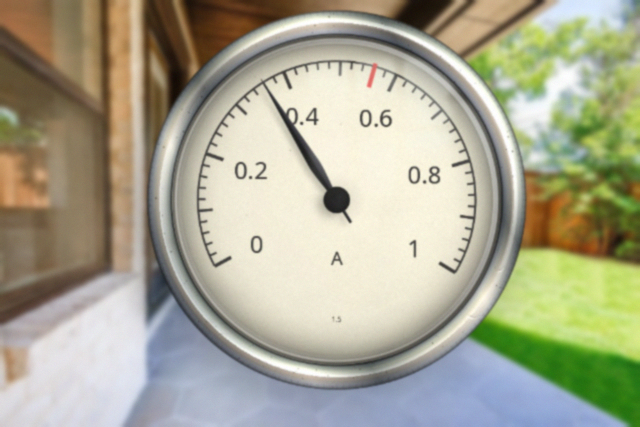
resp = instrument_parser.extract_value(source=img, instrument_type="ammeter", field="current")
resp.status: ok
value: 0.36 A
